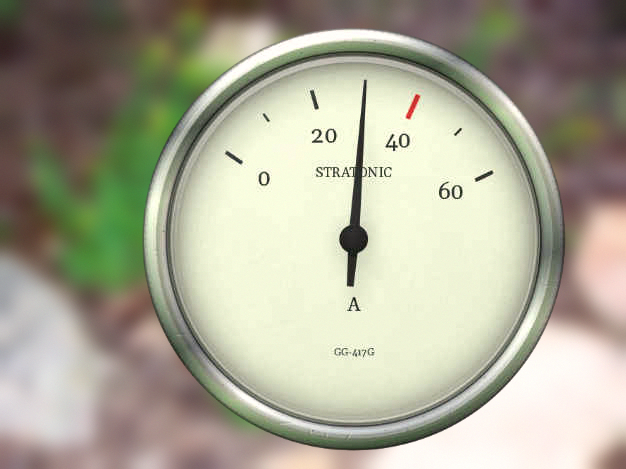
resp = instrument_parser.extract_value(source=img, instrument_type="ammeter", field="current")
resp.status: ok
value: 30 A
